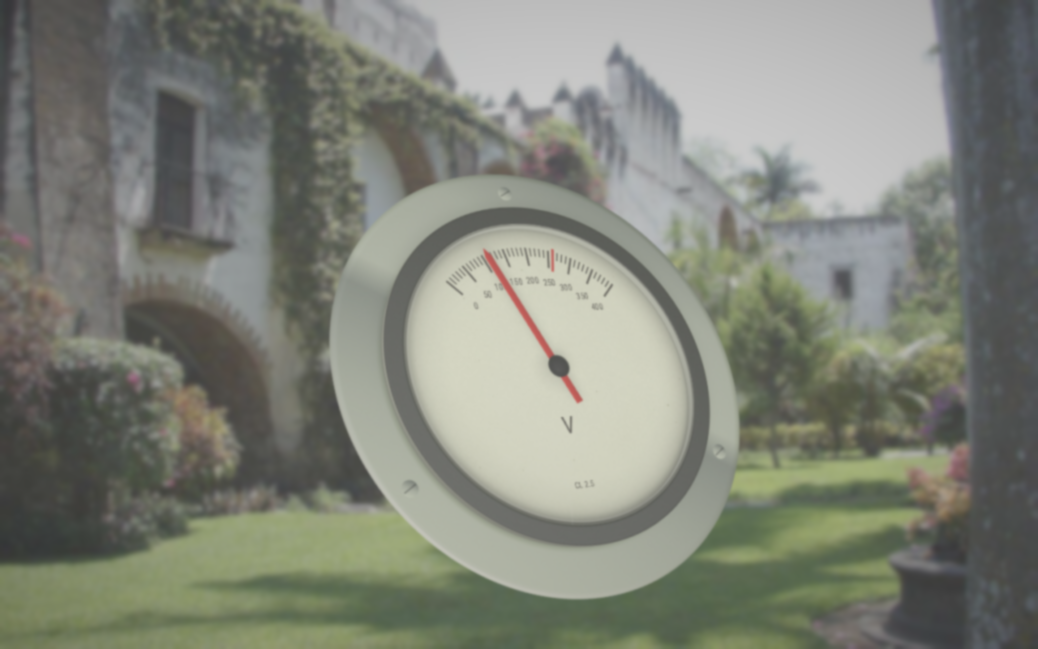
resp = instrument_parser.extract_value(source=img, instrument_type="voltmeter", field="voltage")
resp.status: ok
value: 100 V
